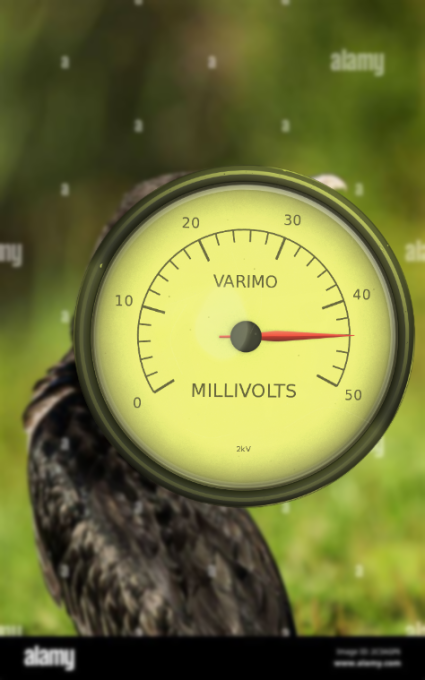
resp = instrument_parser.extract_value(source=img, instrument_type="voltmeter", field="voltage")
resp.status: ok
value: 44 mV
